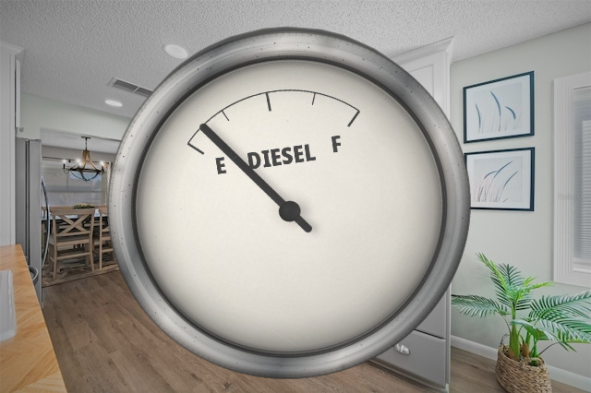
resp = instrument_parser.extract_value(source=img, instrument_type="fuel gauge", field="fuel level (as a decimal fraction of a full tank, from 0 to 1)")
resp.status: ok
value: 0.125
